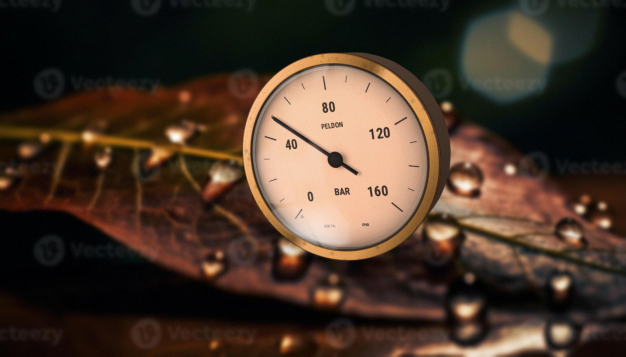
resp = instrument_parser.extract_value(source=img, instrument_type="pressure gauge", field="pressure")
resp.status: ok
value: 50 bar
